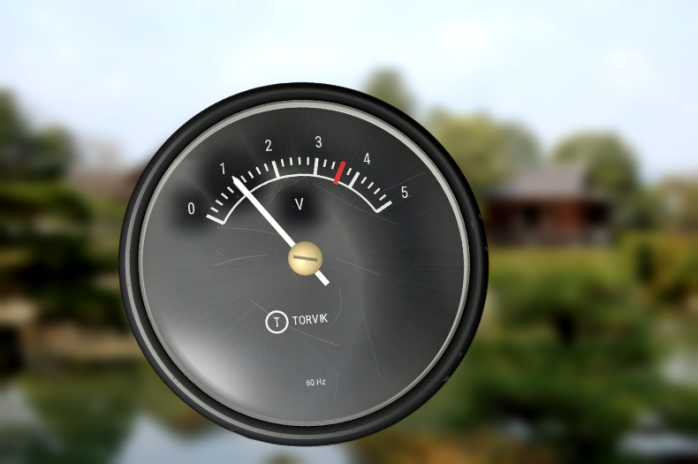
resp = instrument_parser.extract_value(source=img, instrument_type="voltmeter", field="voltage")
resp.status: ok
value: 1 V
